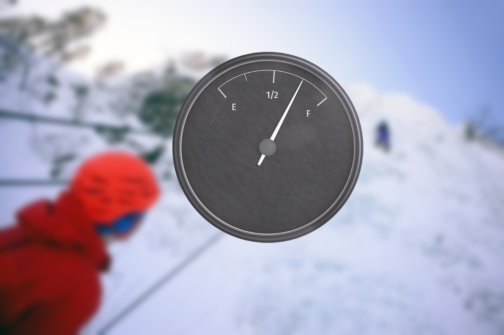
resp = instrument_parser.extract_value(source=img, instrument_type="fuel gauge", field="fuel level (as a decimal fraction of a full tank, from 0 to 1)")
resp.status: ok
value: 0.75
